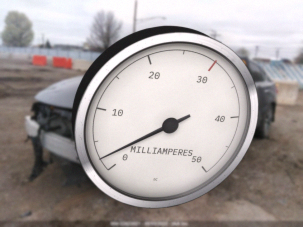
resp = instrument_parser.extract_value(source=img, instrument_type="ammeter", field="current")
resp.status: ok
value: 2.5 mA
